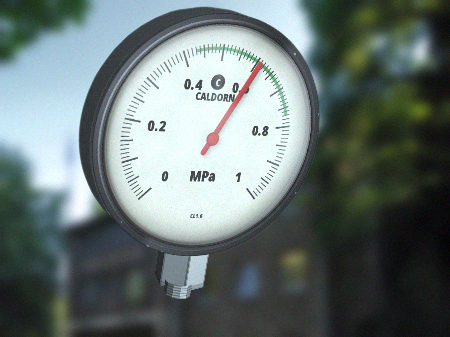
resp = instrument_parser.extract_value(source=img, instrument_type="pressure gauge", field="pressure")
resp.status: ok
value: 0.6 MPa
